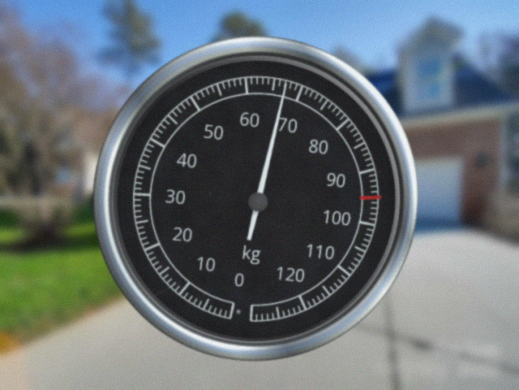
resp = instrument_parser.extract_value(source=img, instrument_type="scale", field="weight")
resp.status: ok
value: 67 kg
